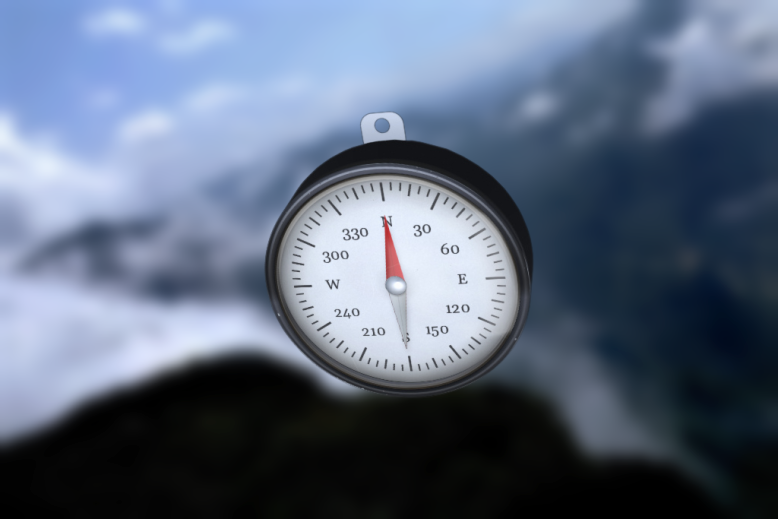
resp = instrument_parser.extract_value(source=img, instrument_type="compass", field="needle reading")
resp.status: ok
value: 0 °
